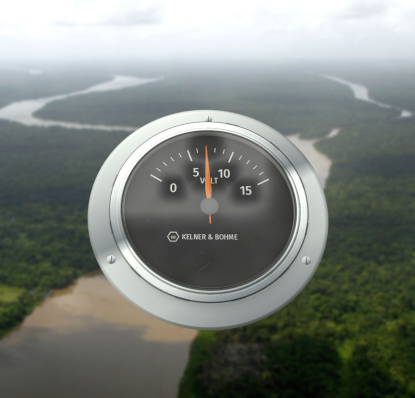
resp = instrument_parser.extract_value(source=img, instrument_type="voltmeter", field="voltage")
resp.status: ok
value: 7 V
